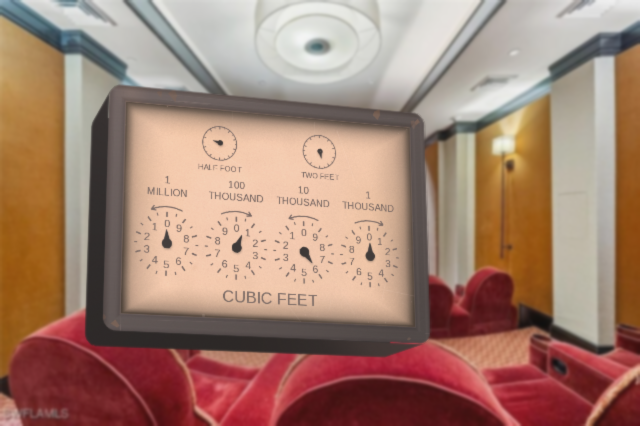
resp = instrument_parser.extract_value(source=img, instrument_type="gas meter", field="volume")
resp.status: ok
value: 6000 ft³
